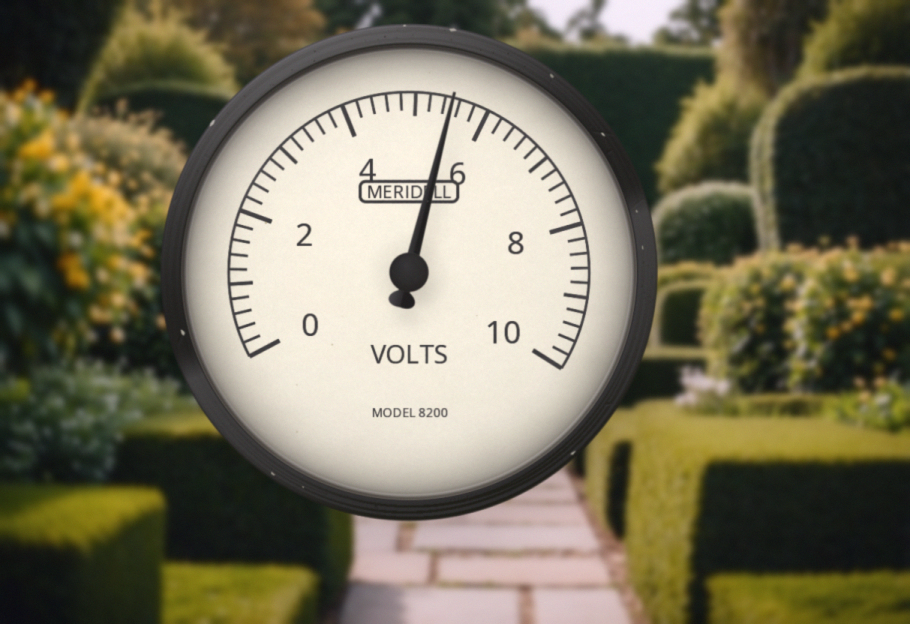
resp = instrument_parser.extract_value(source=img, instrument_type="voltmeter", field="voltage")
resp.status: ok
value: 5.5 V
